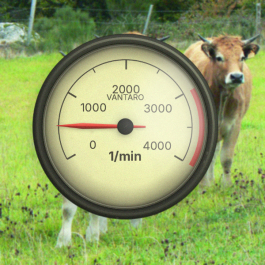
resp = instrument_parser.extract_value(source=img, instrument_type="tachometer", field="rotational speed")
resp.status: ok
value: 500 rpm
